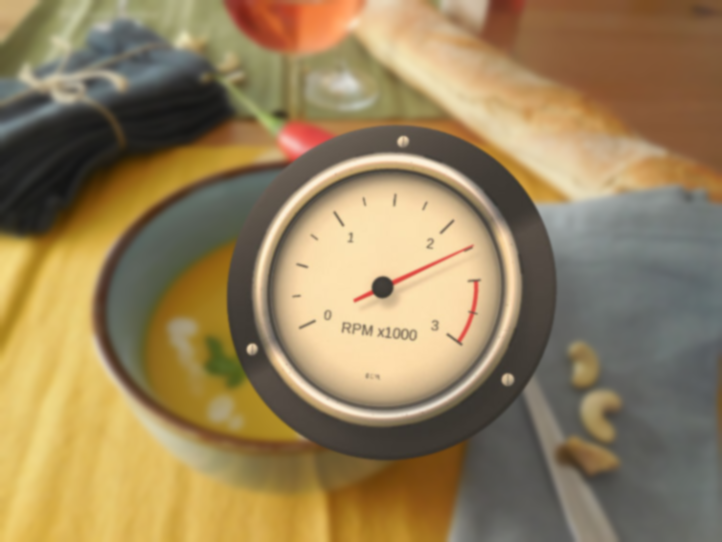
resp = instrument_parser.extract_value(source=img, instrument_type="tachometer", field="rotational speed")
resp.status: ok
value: 2250 rpm
